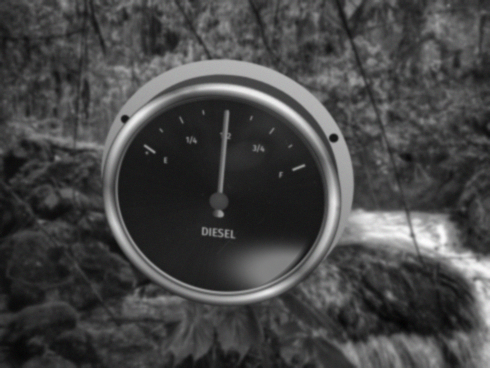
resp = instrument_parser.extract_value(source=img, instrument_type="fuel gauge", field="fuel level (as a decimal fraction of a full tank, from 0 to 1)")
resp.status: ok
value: 0.5
